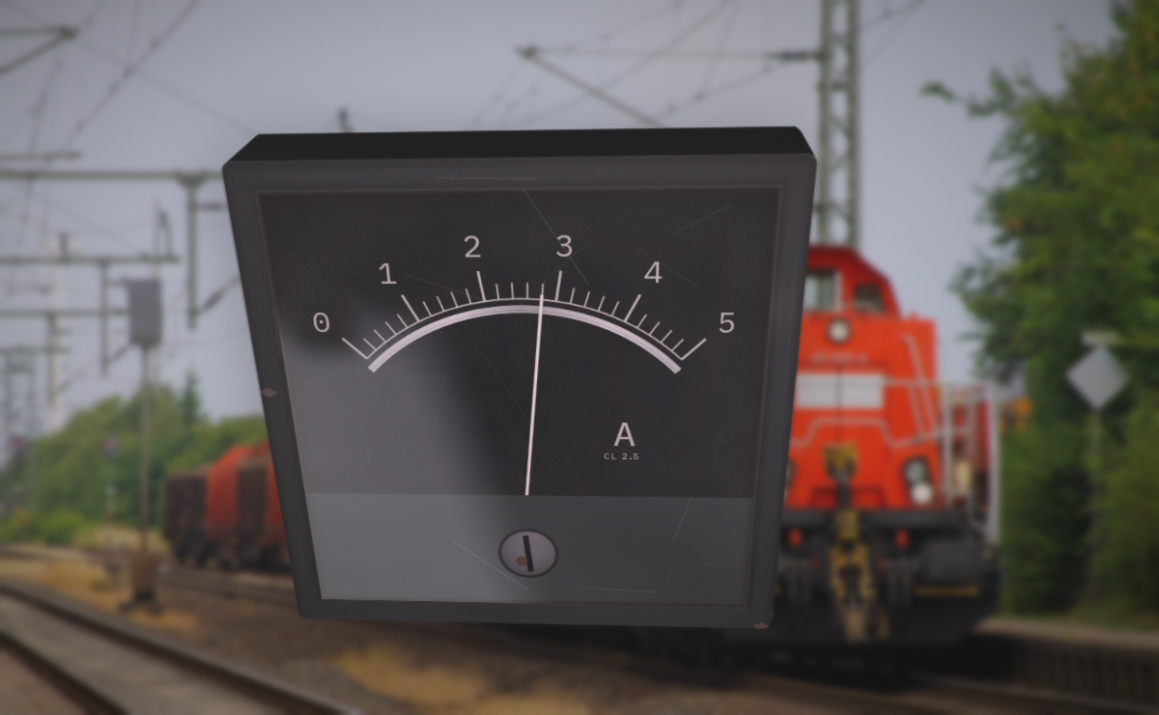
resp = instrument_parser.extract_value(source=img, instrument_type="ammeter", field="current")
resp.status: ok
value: 2.8 A
